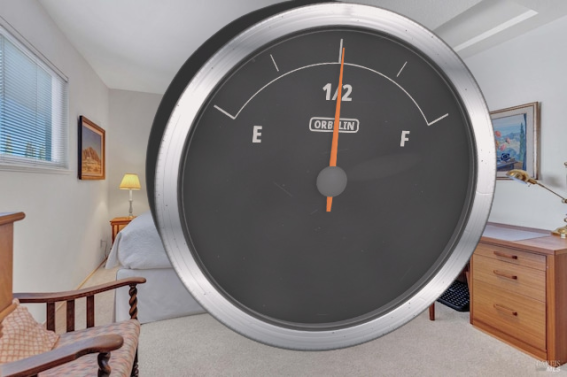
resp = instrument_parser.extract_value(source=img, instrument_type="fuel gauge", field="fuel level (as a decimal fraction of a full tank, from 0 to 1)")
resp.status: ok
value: 0.5
